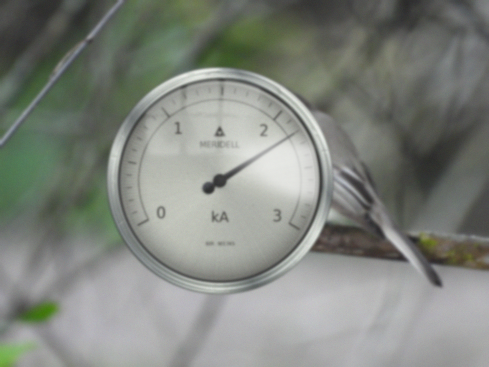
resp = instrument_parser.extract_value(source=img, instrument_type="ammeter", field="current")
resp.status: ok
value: 2.2 kA
